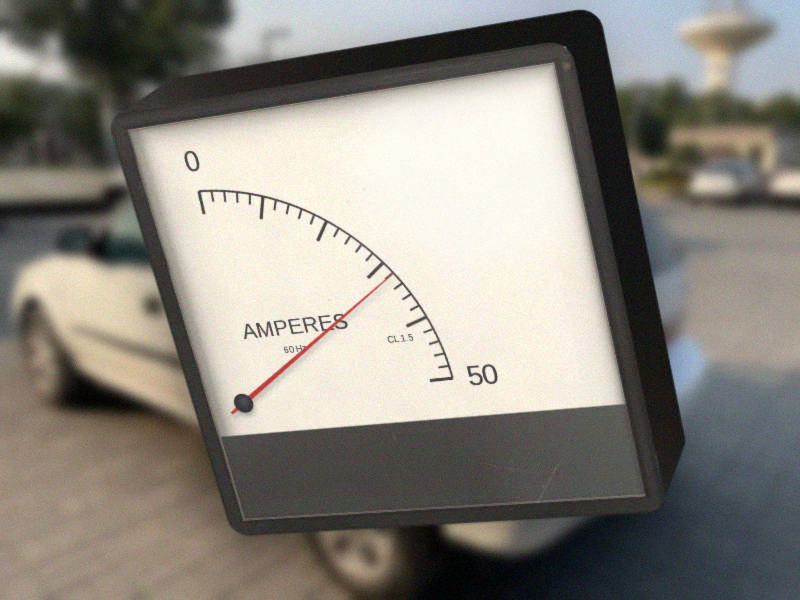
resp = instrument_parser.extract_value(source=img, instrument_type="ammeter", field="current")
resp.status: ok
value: 32 A
